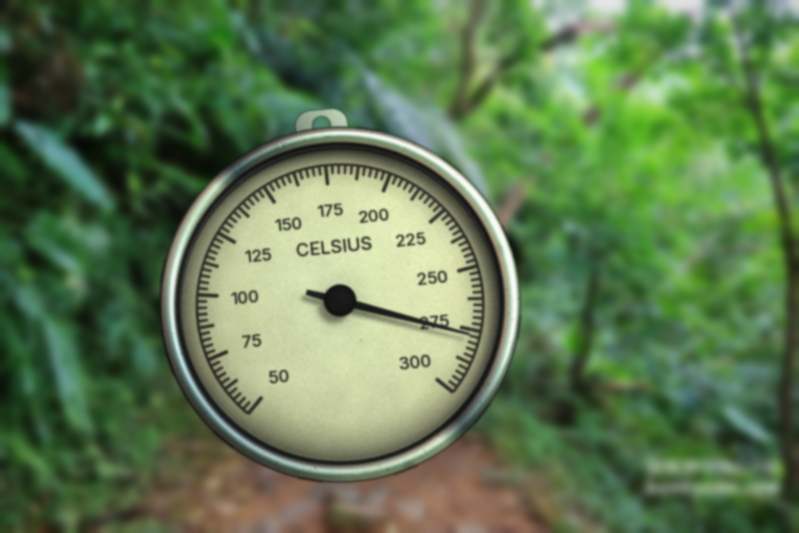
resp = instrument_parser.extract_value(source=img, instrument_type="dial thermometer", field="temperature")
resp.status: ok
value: 277.5 °C
